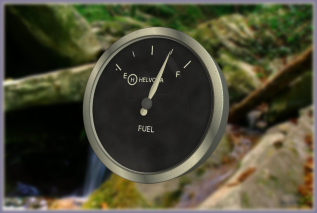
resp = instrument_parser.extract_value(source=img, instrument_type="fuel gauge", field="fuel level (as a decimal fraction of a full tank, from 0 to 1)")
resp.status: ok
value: 0.75
